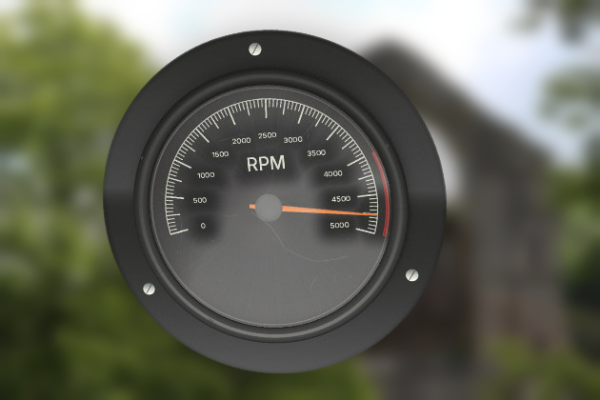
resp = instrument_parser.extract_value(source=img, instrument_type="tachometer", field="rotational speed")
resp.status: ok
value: 4750 rpm
